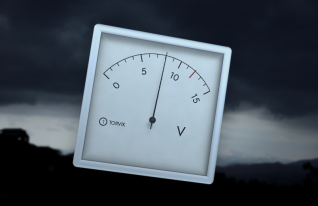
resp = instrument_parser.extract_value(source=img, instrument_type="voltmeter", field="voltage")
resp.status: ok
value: 8 V
